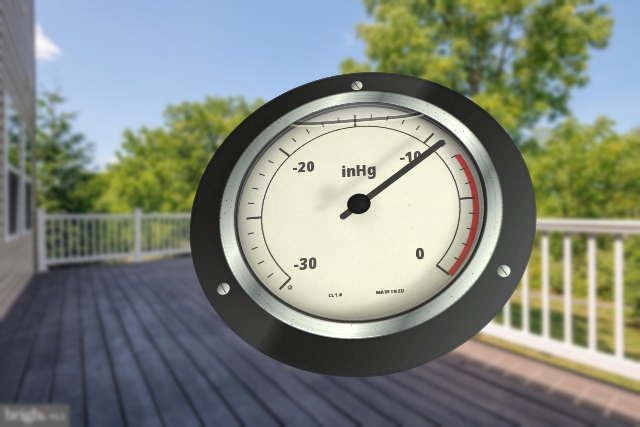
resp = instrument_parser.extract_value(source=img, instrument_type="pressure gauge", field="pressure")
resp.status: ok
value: -9 inHg
